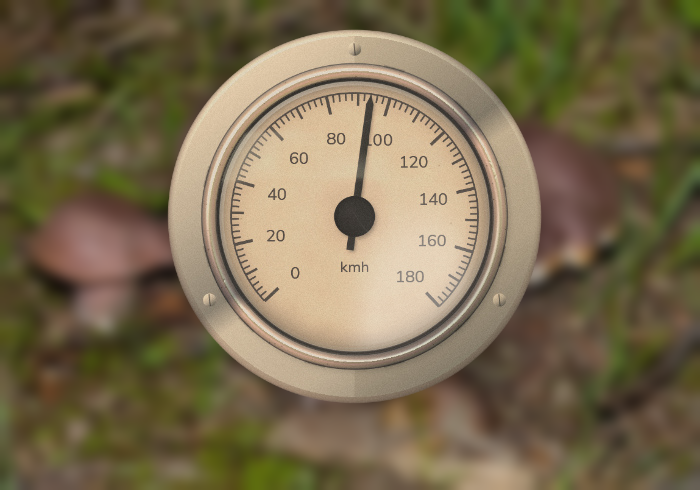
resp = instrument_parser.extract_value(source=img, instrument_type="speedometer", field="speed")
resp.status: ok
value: 94 km/h
